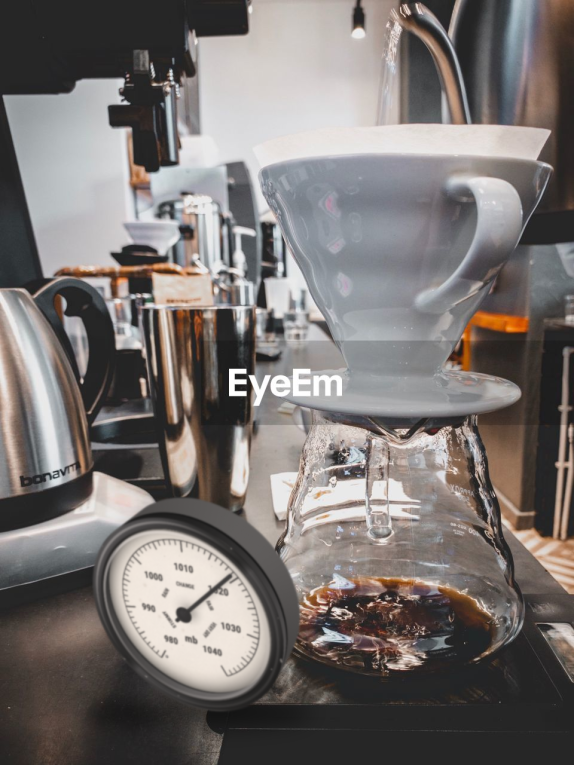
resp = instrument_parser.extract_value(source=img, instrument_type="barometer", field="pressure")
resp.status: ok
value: 1019 mbar
